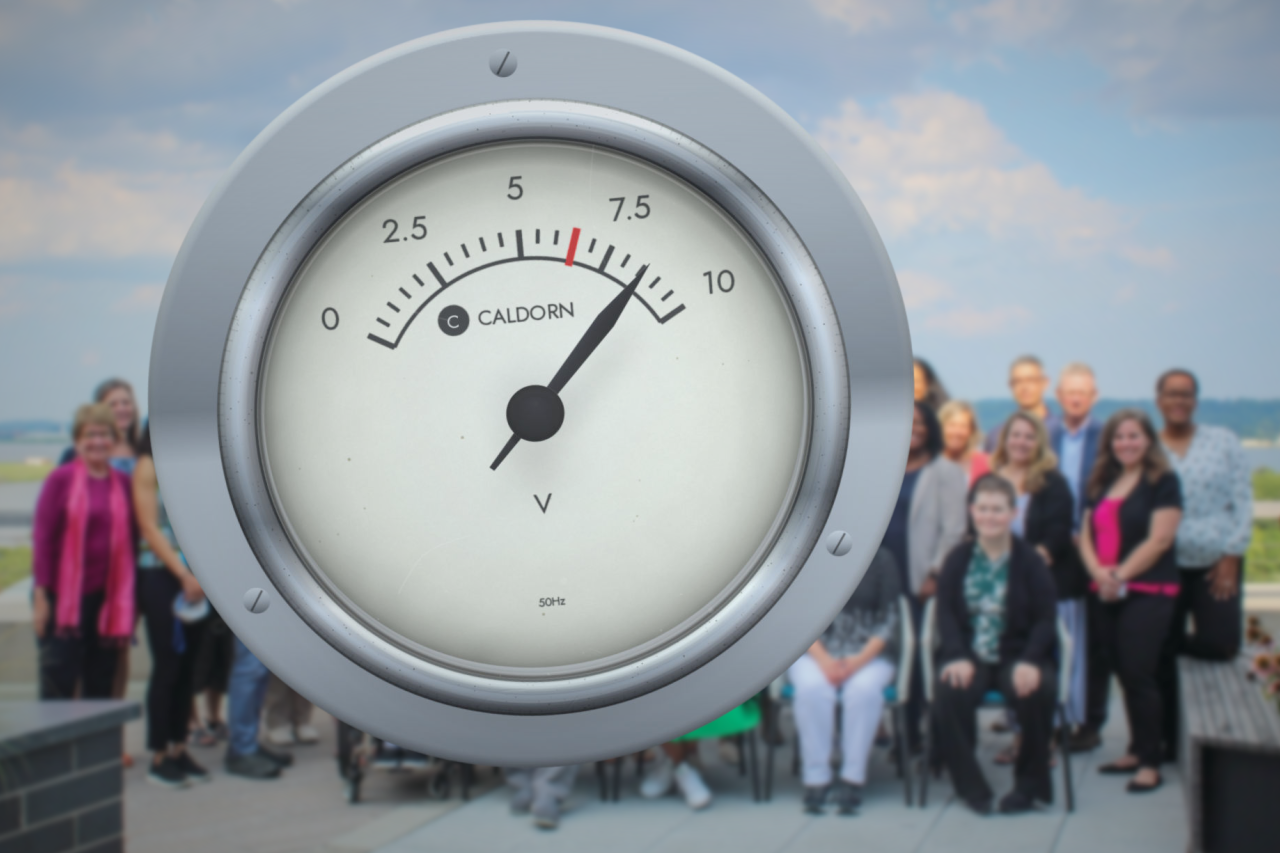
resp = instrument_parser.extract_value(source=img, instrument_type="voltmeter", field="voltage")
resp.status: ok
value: 8.5 V
